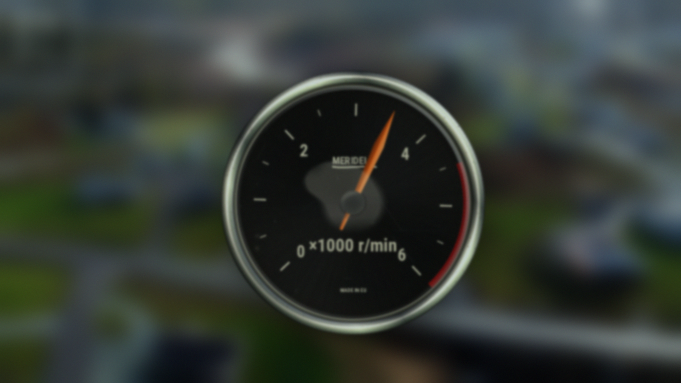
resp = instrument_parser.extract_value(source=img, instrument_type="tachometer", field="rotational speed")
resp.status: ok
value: 3500 rpm
